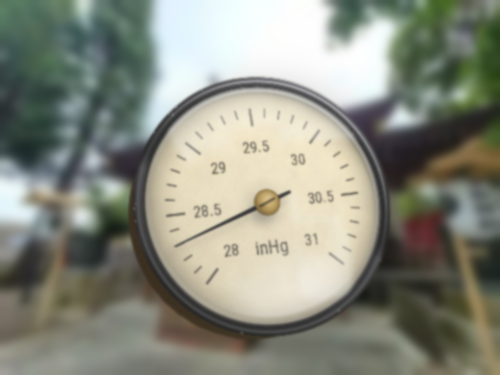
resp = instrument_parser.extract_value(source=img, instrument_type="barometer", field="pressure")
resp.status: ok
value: 28.3 inHg
